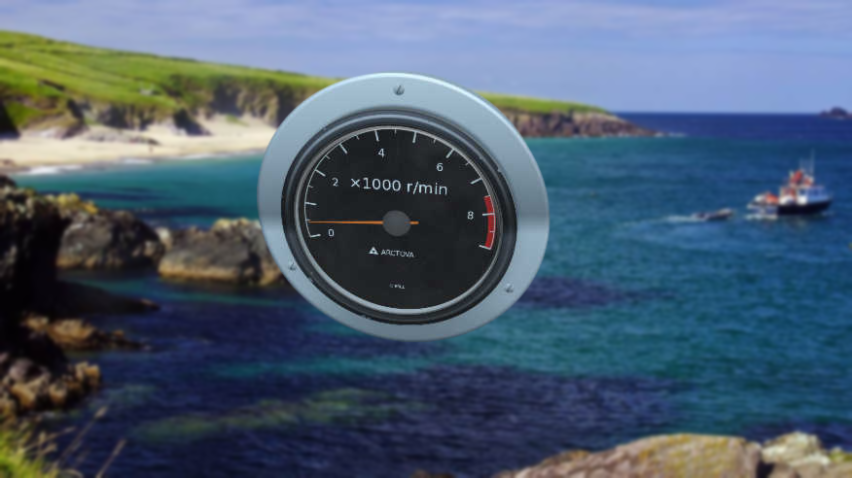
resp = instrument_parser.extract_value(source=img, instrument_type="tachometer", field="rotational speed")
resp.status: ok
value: 500 rpm
